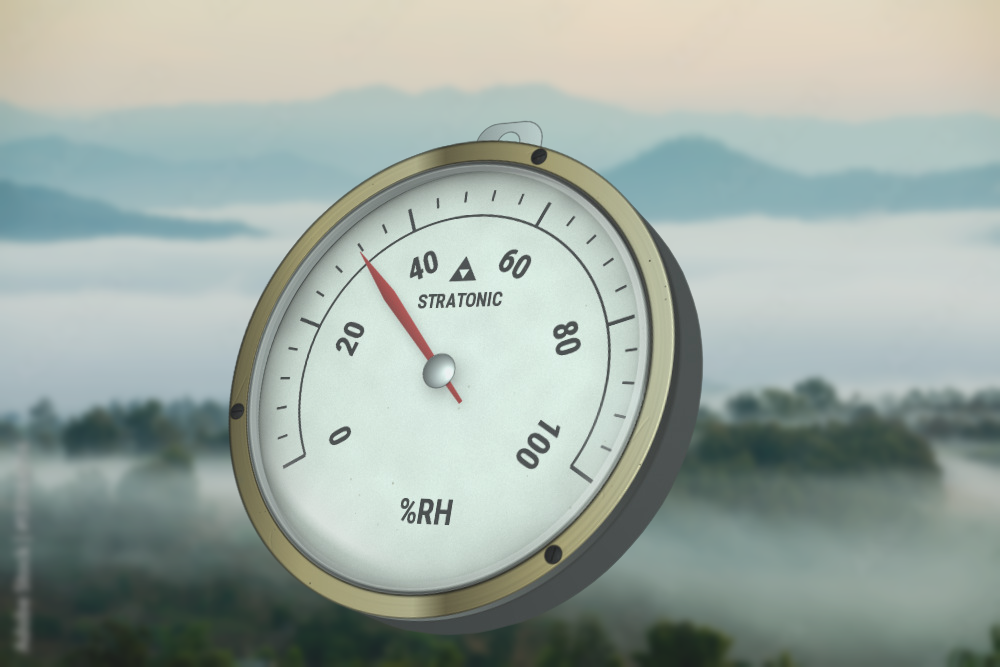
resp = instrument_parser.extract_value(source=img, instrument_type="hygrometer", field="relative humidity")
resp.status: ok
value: 32 %
